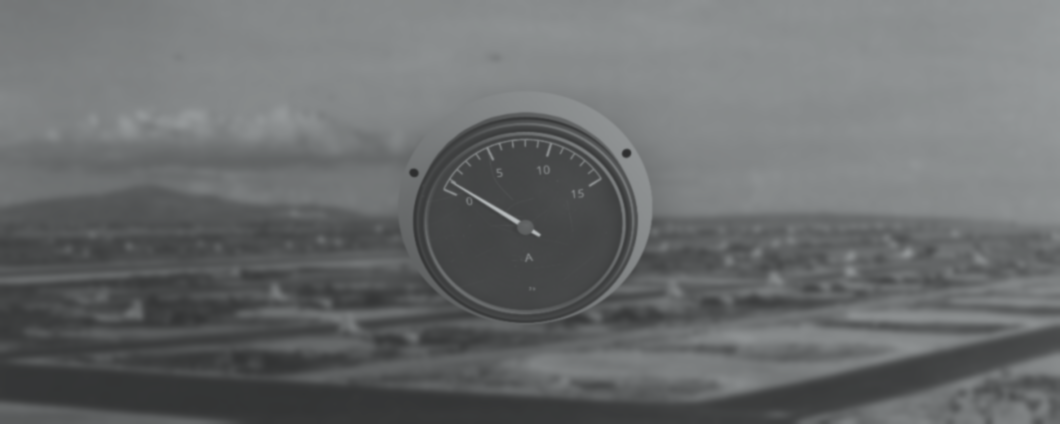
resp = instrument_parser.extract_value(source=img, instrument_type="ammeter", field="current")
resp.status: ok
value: 1 A
